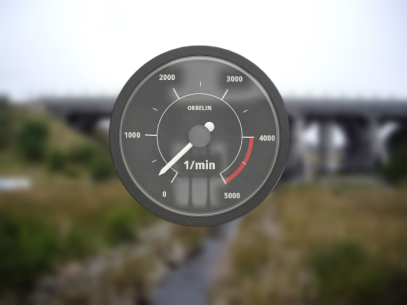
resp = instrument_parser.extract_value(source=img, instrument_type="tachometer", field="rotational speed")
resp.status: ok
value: 250 rpm
